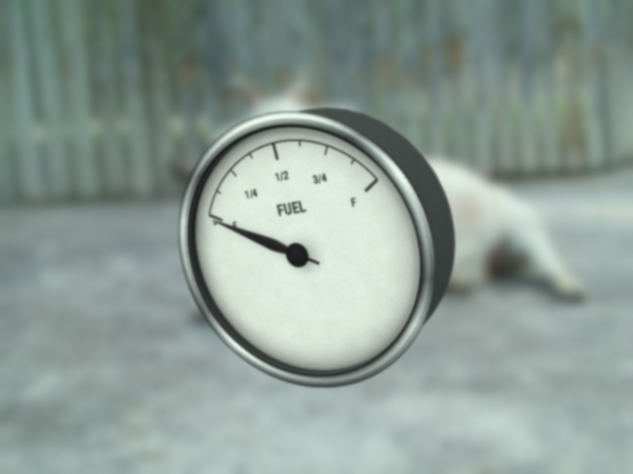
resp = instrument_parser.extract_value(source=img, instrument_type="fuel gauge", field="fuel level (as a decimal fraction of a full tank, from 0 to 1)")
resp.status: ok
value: 0
